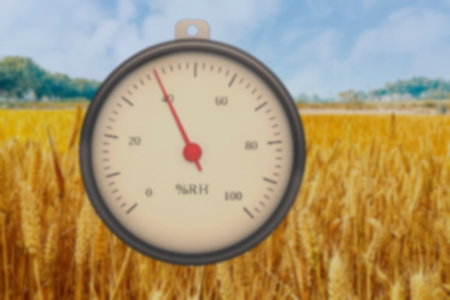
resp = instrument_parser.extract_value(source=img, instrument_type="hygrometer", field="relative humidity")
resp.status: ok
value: 40 %
